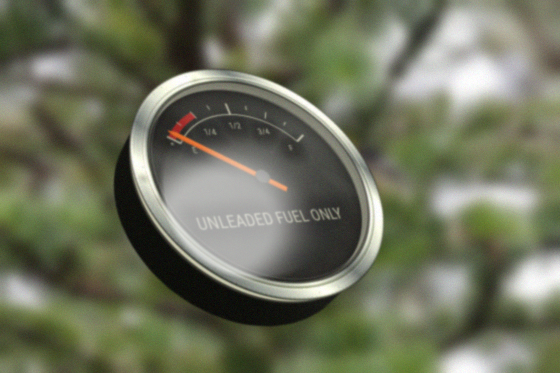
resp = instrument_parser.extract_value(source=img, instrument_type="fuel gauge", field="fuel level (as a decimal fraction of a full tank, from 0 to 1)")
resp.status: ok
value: 0
